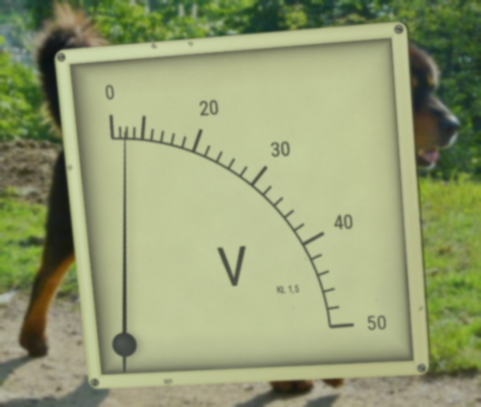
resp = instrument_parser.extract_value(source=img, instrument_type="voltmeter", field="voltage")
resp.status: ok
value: 6 V
